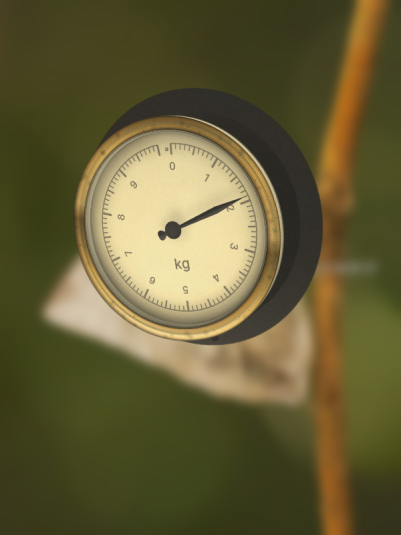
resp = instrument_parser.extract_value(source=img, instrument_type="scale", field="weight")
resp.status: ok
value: 1.9 kg
